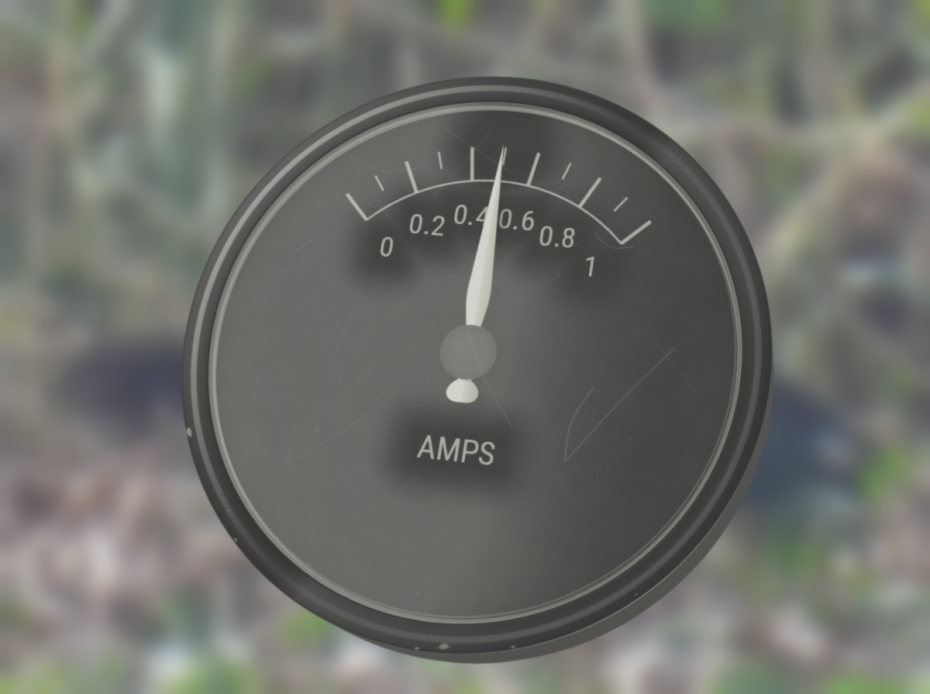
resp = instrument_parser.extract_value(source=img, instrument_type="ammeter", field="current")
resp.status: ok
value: 0.5 A
